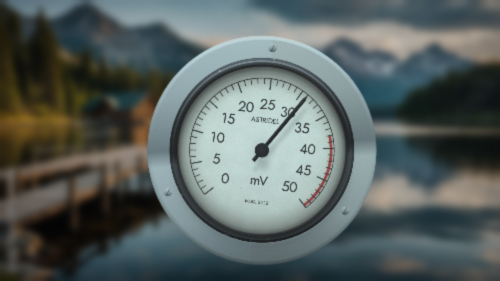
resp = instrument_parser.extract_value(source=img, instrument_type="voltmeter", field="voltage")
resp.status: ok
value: 31 mV
